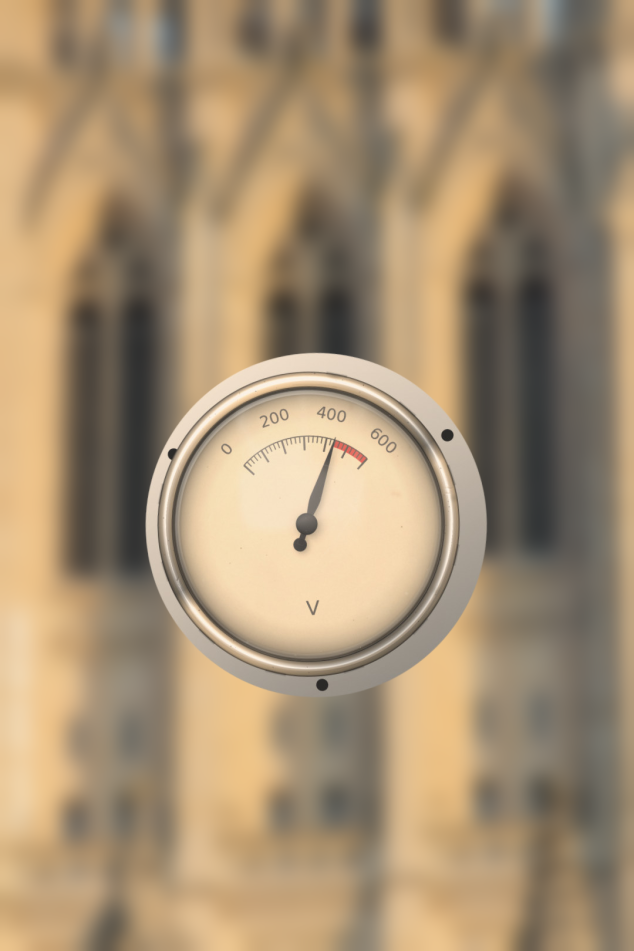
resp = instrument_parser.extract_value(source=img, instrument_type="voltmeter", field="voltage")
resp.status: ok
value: 440 V
